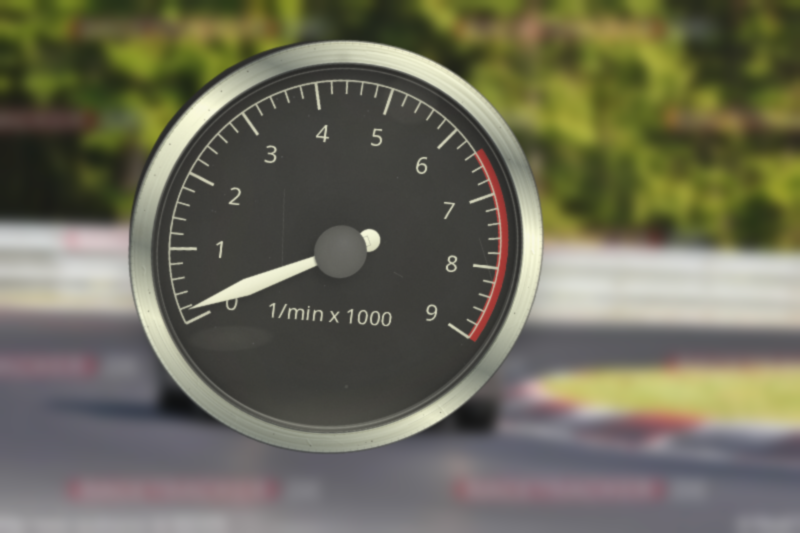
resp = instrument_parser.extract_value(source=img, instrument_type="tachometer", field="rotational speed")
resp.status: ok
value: 200 rpm
